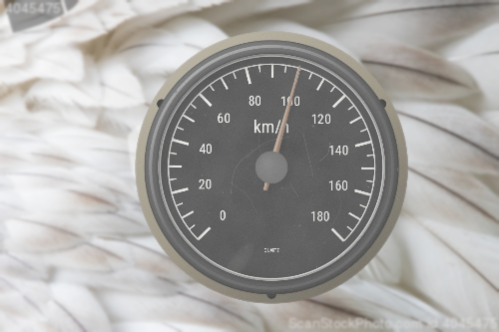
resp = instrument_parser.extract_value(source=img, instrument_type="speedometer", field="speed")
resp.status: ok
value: 100 km/h
